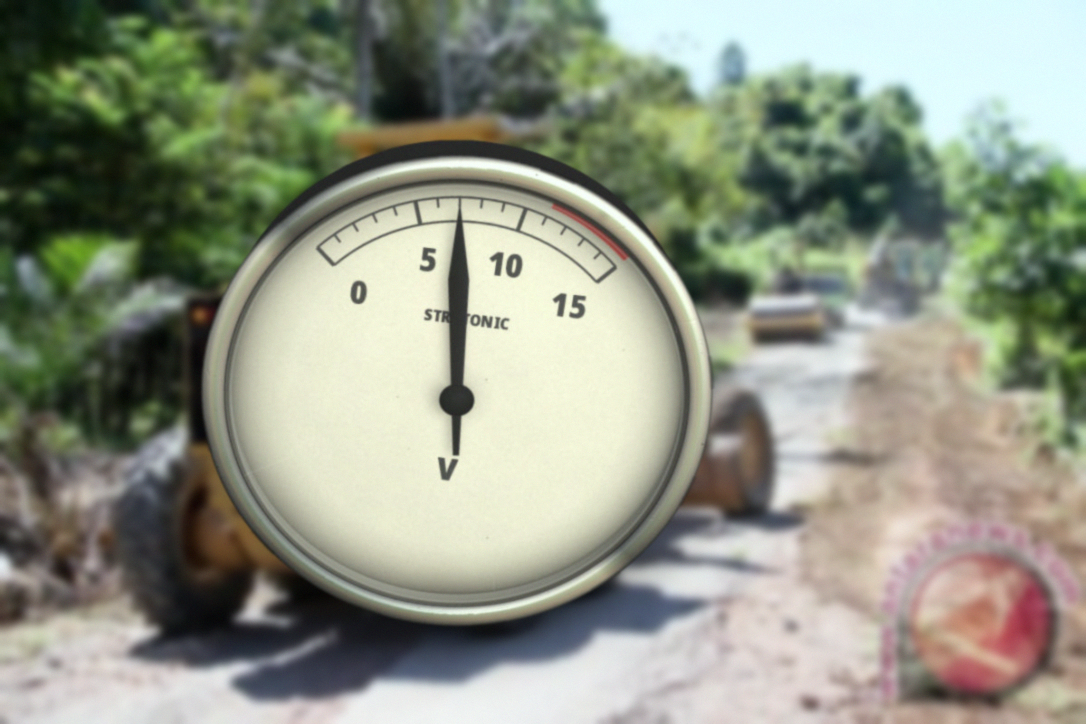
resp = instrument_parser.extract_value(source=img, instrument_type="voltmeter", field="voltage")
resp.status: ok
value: 7 V
